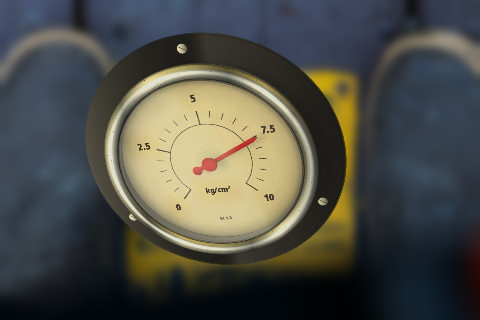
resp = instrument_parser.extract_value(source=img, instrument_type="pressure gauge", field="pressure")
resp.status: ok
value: 7.5 kg/cm²
